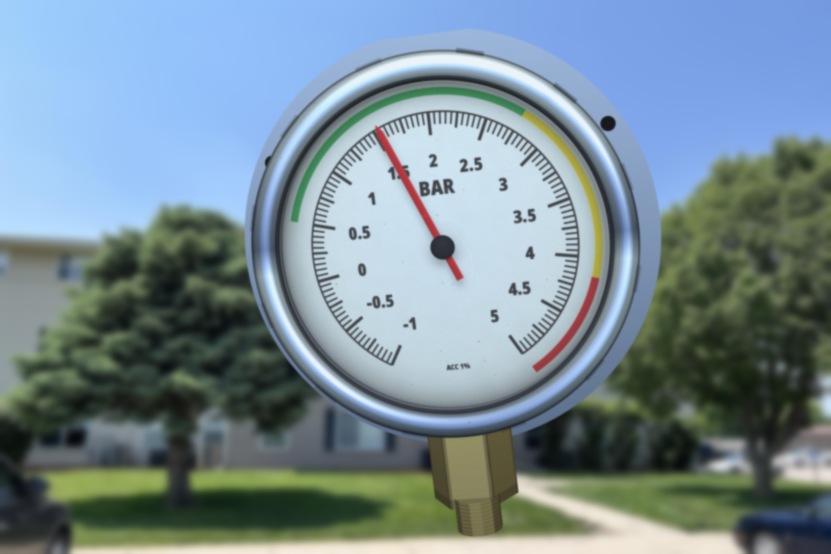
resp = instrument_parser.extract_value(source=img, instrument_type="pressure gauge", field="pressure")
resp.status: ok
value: 1.55 bar
